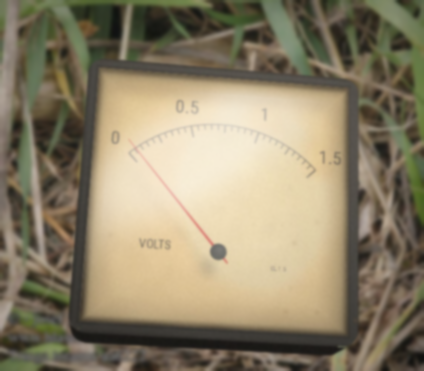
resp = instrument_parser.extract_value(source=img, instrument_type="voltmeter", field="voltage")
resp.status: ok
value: 0.05 V
